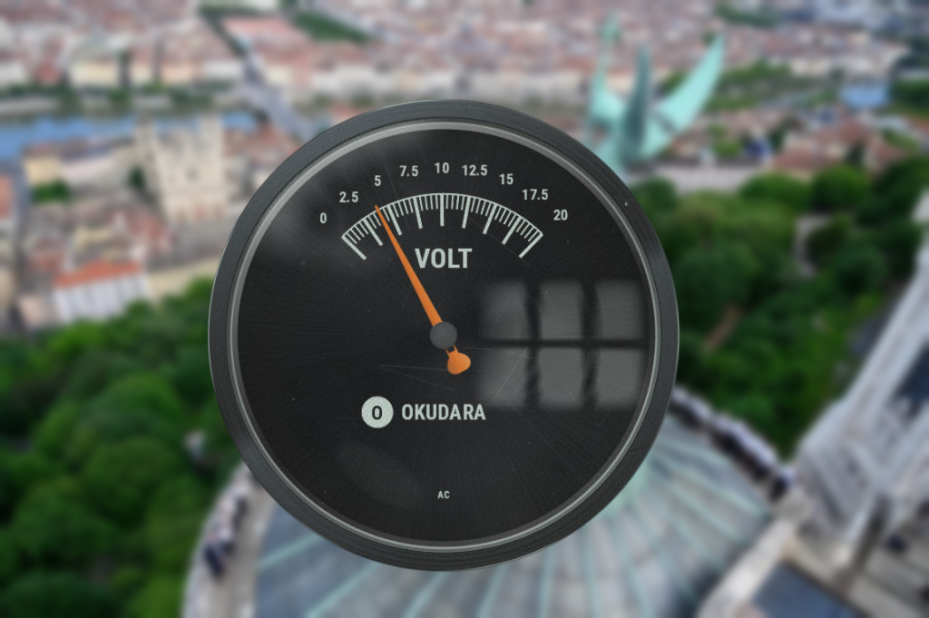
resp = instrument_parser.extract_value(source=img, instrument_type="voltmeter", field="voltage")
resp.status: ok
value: 4 V
